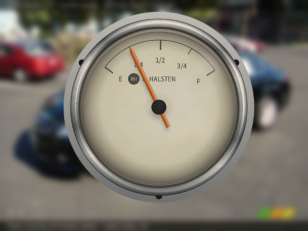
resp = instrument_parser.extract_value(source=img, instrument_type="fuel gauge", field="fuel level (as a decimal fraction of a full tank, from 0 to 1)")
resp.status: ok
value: 0.25
